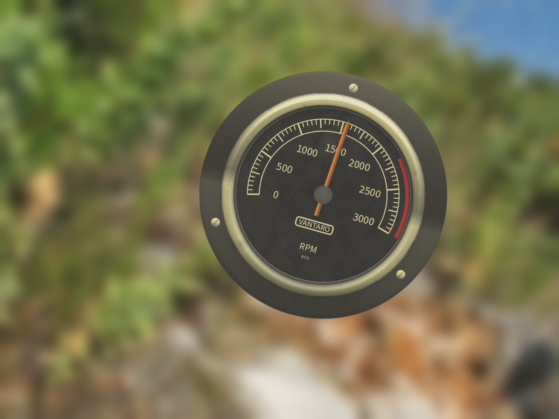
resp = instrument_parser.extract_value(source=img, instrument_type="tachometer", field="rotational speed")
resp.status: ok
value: 1550 rpm
